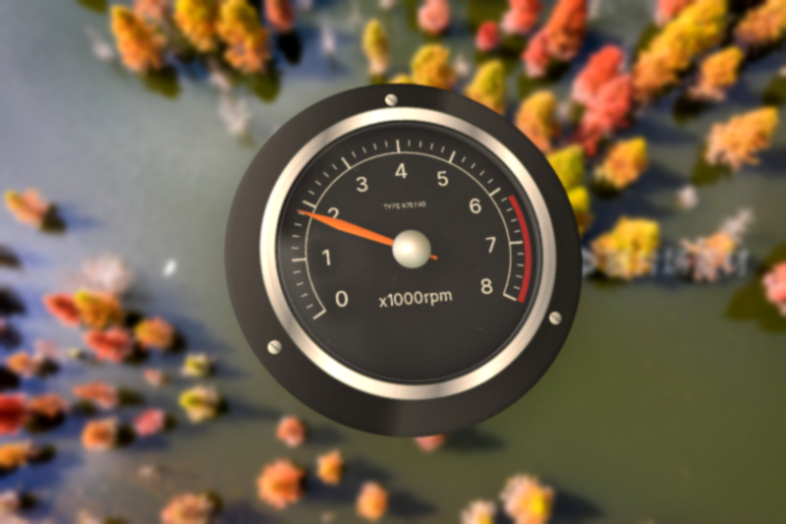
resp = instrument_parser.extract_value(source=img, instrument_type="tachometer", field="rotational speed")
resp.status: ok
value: 1800 rpm
